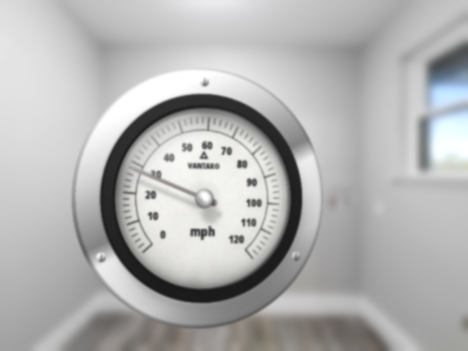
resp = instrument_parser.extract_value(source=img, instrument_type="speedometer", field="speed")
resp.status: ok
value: 28 mph
